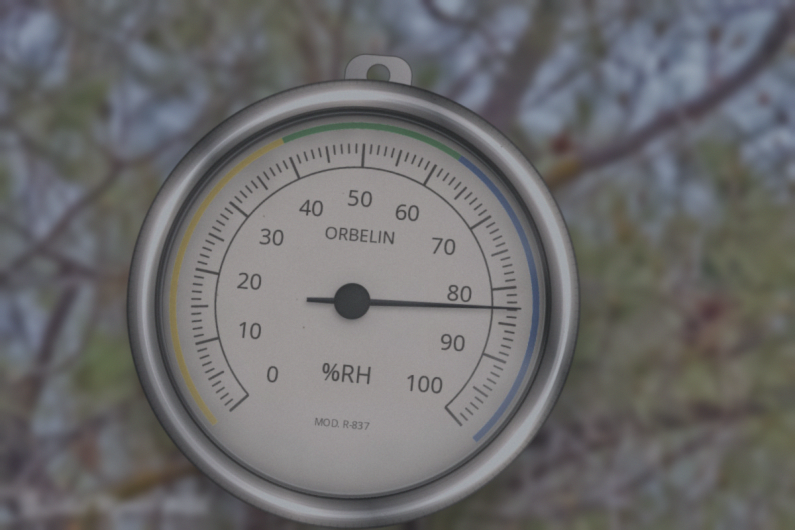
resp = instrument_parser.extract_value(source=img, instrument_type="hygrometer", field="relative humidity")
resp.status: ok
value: 83 %
